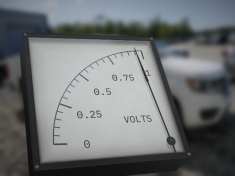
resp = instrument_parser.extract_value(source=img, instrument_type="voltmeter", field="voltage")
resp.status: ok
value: 0.95 V
